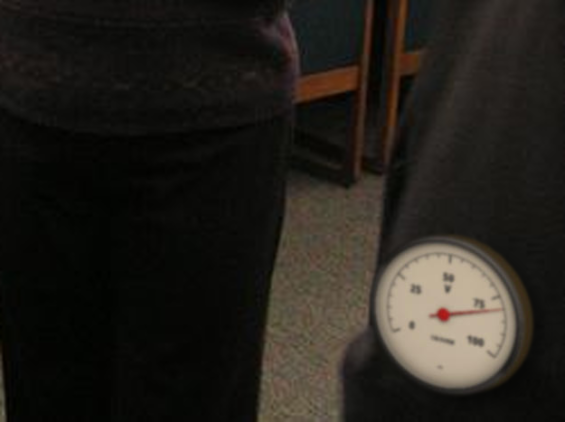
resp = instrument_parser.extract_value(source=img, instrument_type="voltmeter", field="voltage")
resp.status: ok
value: 80 V
